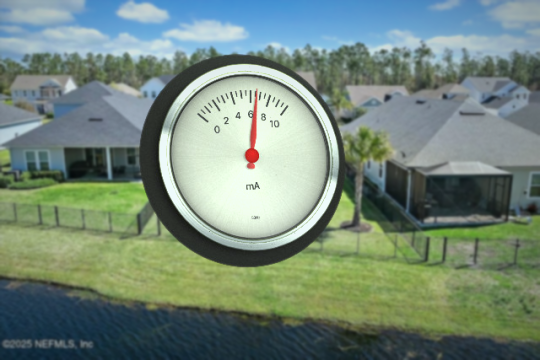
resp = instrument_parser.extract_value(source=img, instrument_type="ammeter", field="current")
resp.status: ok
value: 6.5 mA
